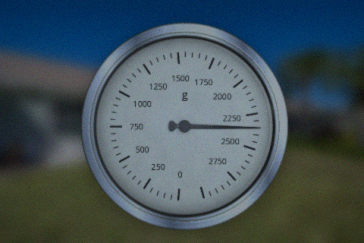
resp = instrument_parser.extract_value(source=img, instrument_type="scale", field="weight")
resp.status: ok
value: 2350 g
